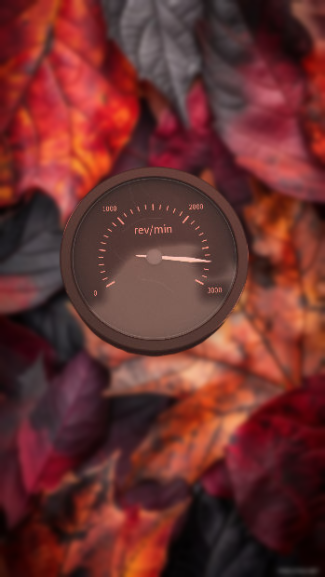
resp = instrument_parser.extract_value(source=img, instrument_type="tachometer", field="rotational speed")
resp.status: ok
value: 2700 rpm
